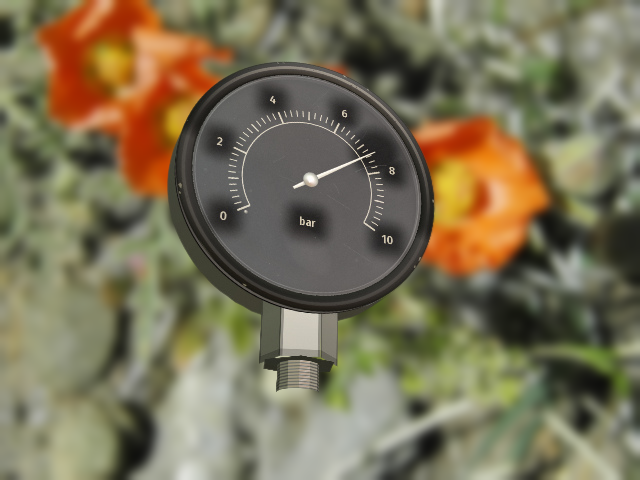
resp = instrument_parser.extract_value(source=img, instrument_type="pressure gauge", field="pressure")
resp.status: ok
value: 7.4 bar
